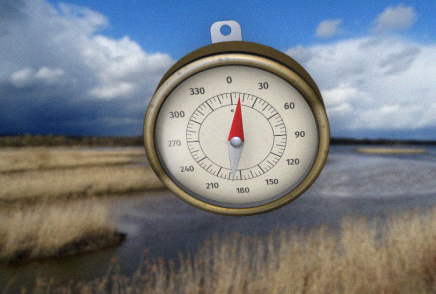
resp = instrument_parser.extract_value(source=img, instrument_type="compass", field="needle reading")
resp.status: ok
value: 10 °
